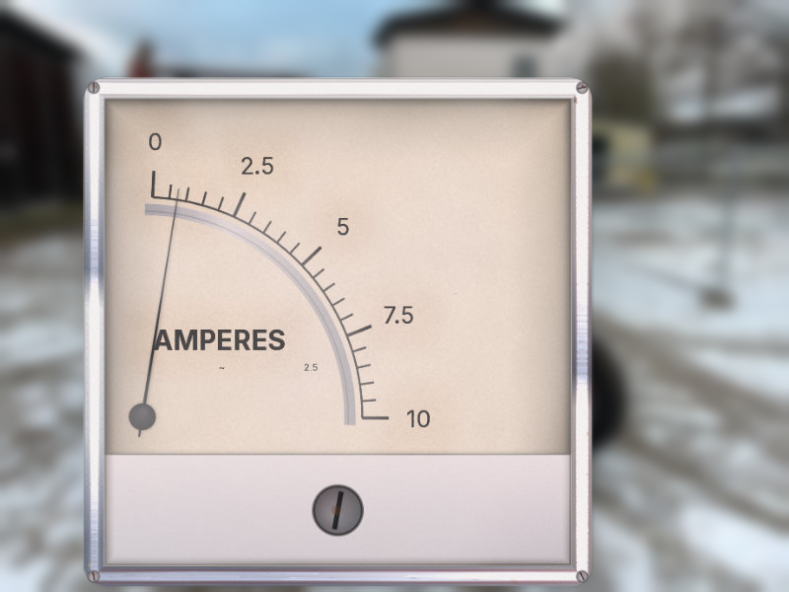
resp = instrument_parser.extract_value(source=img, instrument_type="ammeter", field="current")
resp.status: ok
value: 0.75 A
